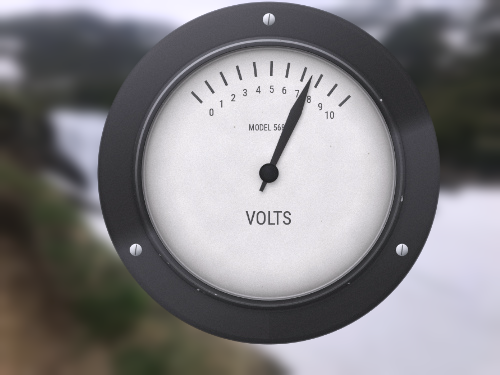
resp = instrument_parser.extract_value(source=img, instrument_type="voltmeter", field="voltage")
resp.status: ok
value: 7.5 V
